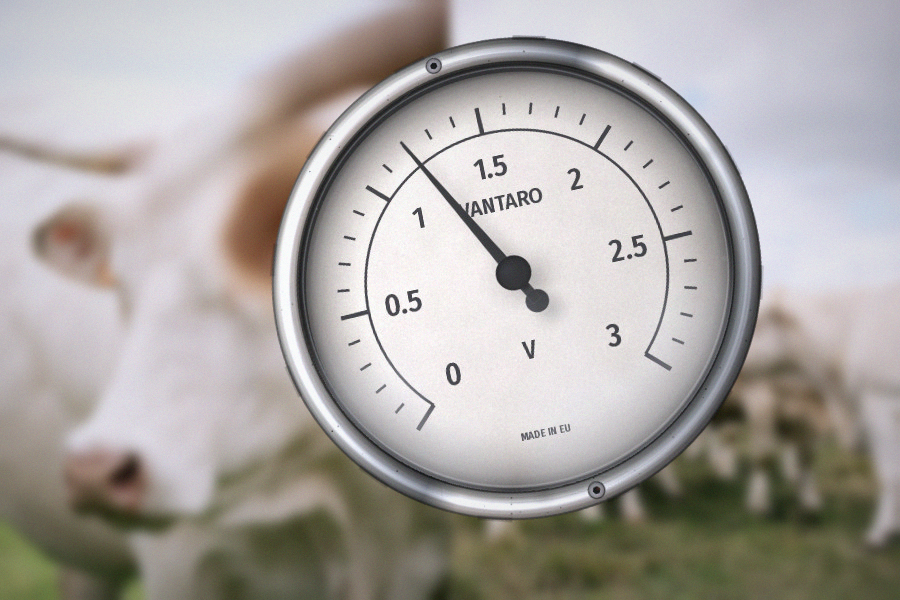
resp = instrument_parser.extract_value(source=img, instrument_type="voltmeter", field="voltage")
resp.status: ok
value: 1.2 V
